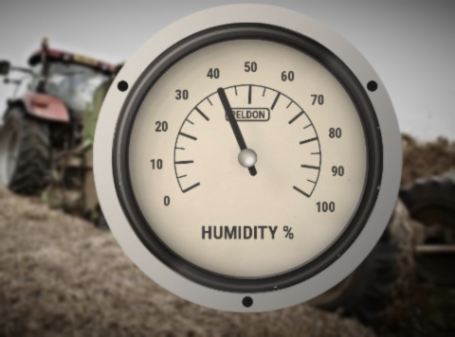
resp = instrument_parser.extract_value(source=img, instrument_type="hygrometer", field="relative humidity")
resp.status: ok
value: 40 %
